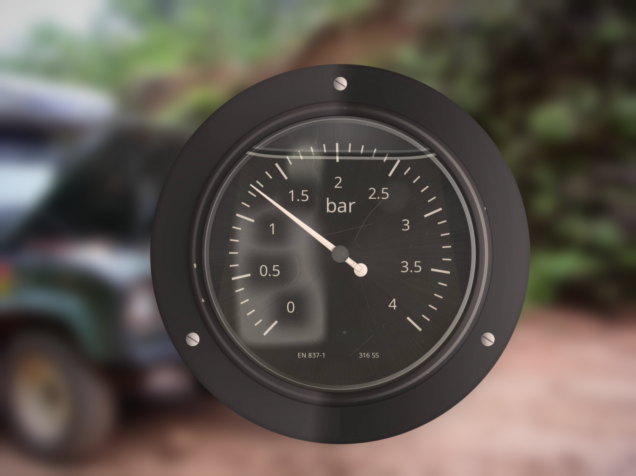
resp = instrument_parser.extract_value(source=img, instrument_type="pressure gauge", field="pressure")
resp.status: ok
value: 1.25 bar
